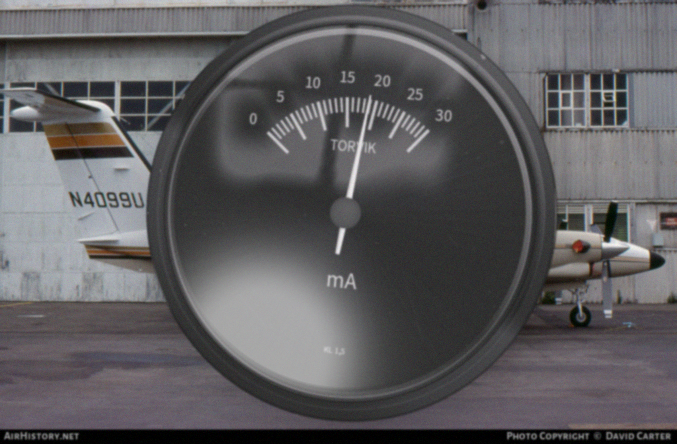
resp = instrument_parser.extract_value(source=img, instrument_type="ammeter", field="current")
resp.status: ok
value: 19 mA
